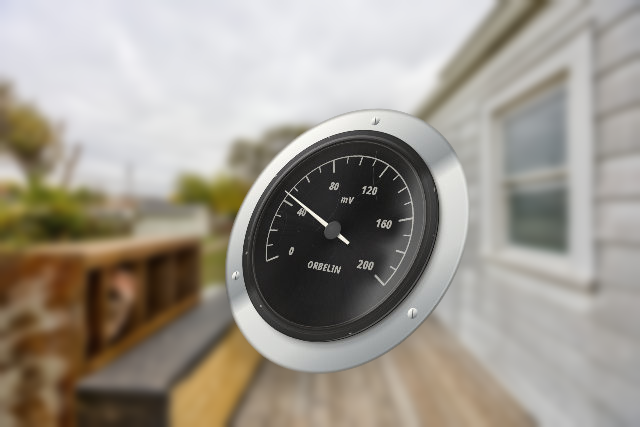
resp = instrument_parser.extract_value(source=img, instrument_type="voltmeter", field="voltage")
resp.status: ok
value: 45 mV
